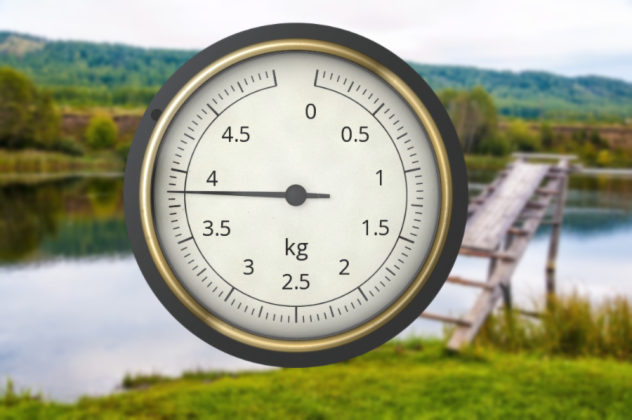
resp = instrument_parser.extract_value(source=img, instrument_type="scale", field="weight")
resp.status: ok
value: 3.85 kg
